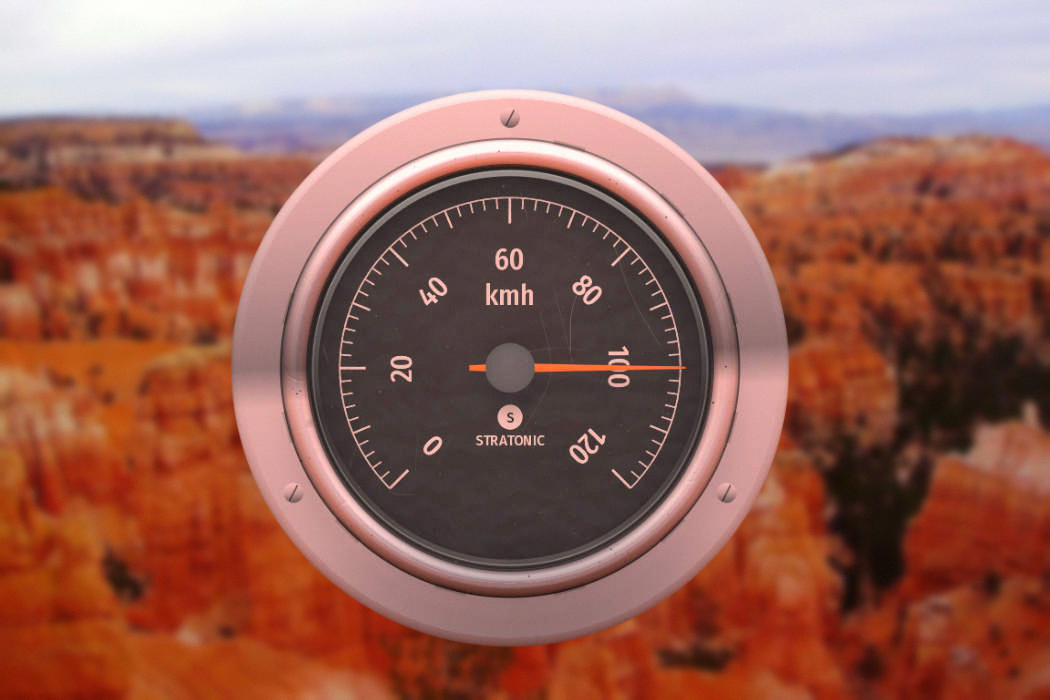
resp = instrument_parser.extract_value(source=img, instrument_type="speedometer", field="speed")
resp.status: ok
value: 100 km/h
